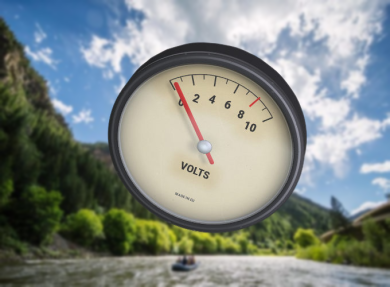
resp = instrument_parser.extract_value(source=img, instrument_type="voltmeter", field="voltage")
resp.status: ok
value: 0.5 V
